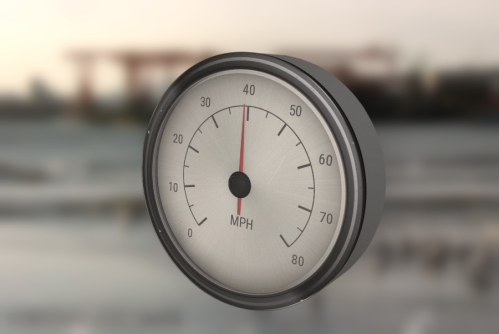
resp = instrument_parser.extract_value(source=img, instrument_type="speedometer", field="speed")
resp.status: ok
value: 40 mph
